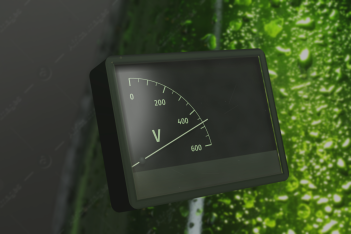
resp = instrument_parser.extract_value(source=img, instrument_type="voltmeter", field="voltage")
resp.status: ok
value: 475 V
